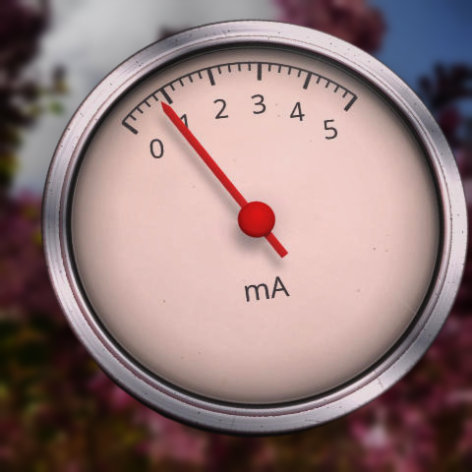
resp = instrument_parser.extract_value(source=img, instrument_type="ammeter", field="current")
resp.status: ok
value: 0.8 mA
